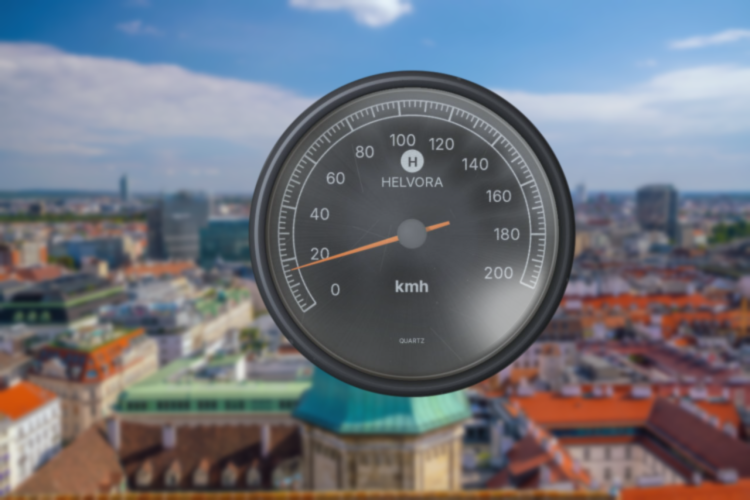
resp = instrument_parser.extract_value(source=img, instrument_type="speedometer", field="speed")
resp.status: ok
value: 16 km/h
